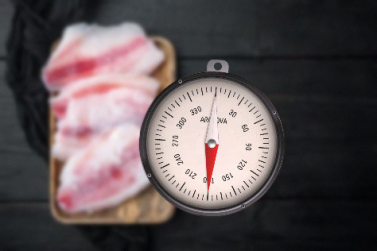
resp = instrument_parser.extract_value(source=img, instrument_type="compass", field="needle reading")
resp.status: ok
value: 180 °
